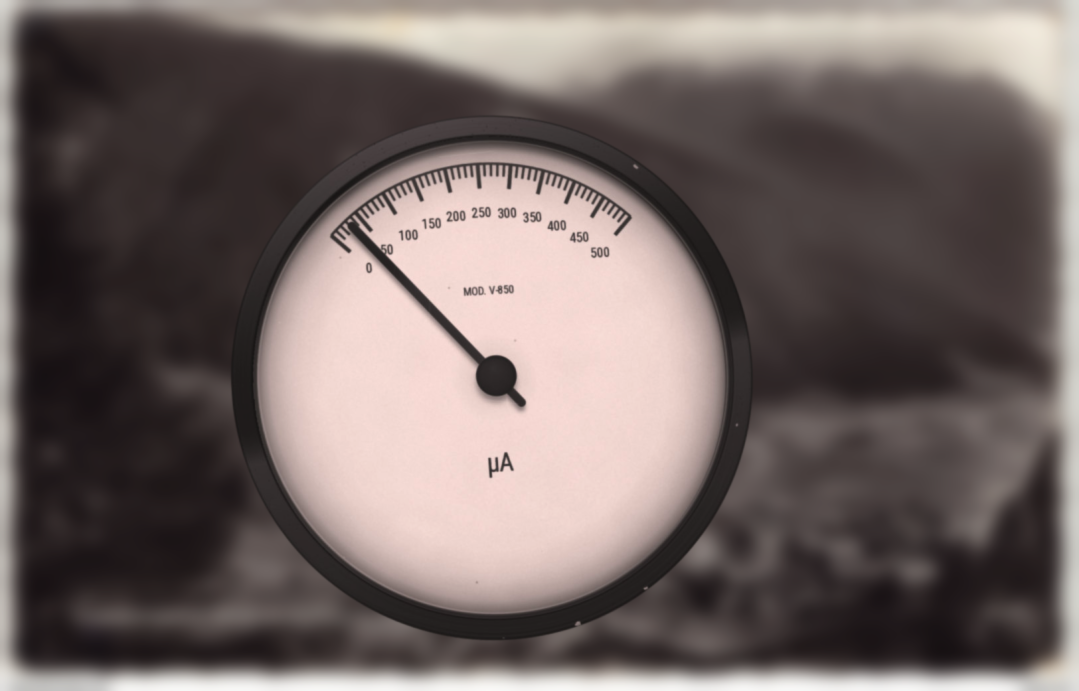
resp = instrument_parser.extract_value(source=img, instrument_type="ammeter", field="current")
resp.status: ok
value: 30 µA
